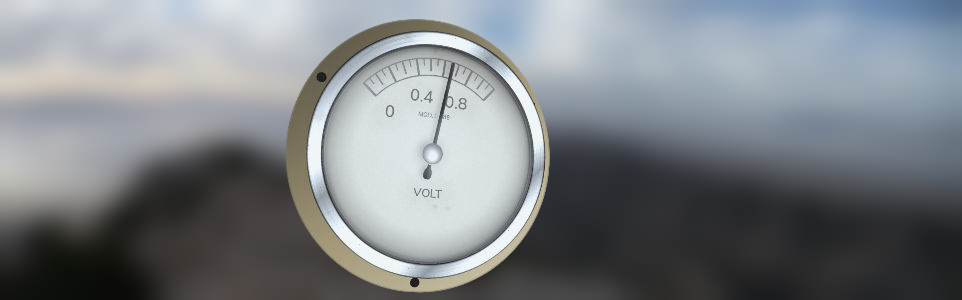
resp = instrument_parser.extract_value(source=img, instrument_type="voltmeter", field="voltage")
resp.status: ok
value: 0.65 V
